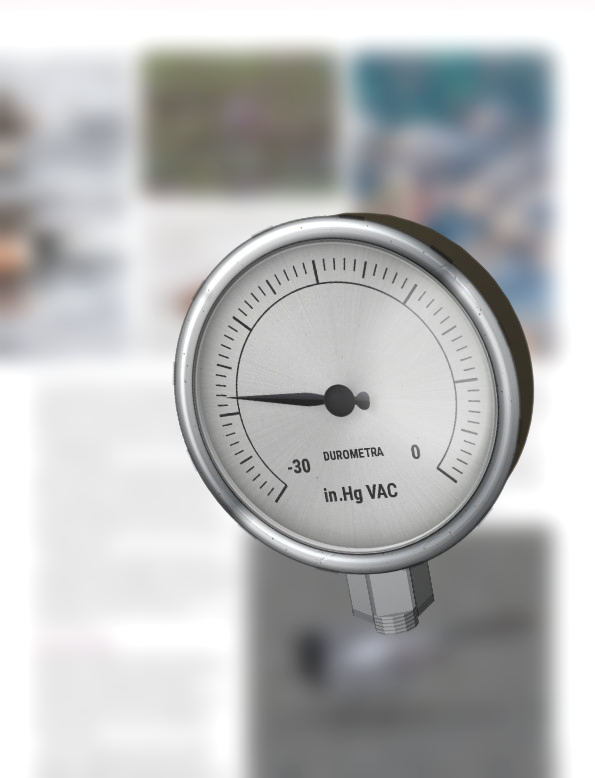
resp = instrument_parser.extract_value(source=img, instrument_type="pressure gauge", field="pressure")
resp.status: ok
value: -24 inHg
